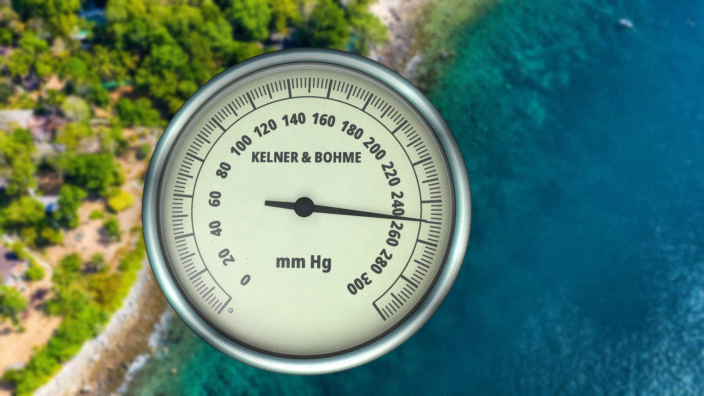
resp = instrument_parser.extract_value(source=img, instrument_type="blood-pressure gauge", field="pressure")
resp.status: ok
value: 250 mmHg
